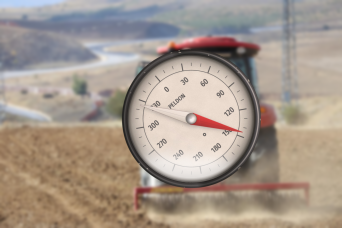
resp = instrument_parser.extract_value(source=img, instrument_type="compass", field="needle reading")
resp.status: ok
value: 145 °
